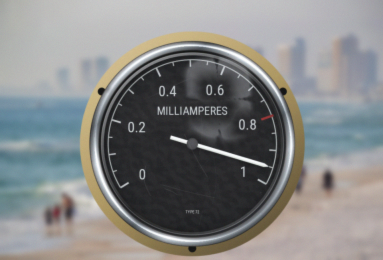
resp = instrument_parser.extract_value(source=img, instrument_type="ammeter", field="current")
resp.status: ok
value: 0.95 mA
